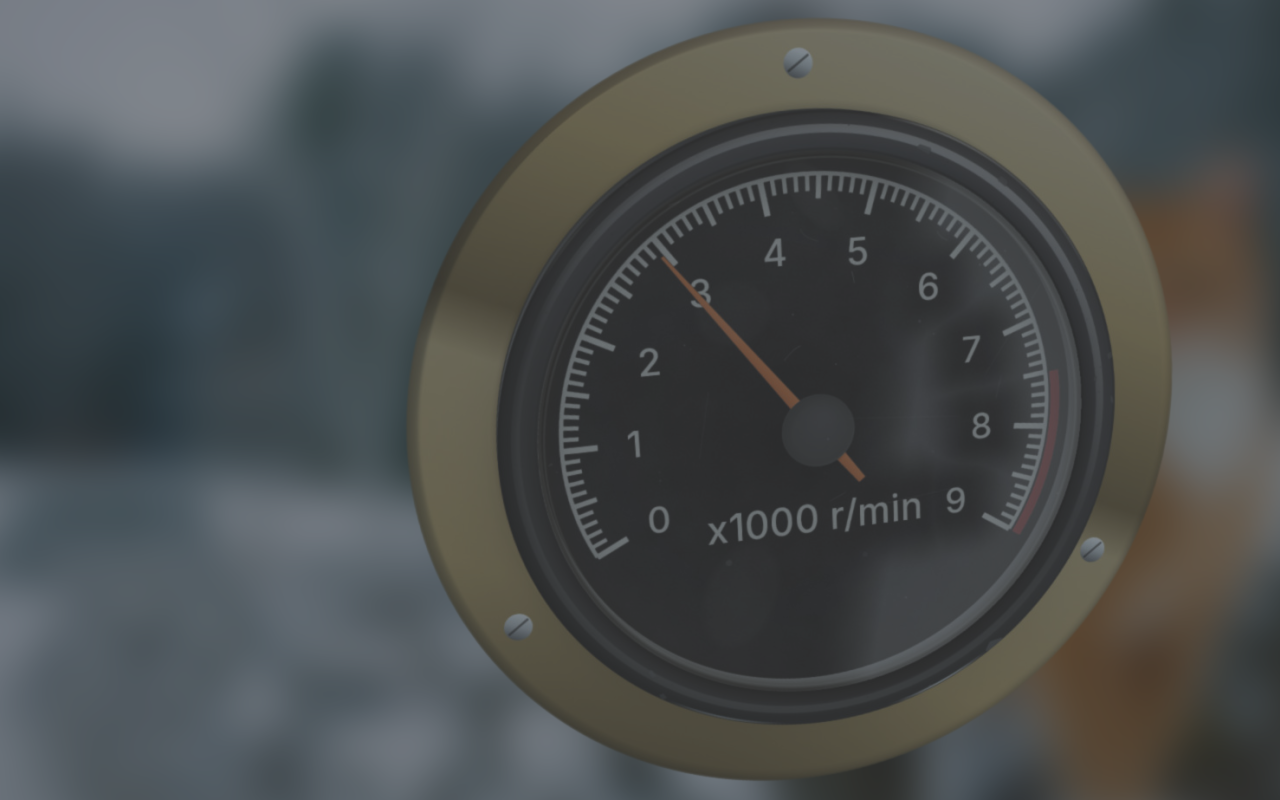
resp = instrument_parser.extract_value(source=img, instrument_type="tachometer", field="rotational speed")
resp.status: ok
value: 2950 rpm
